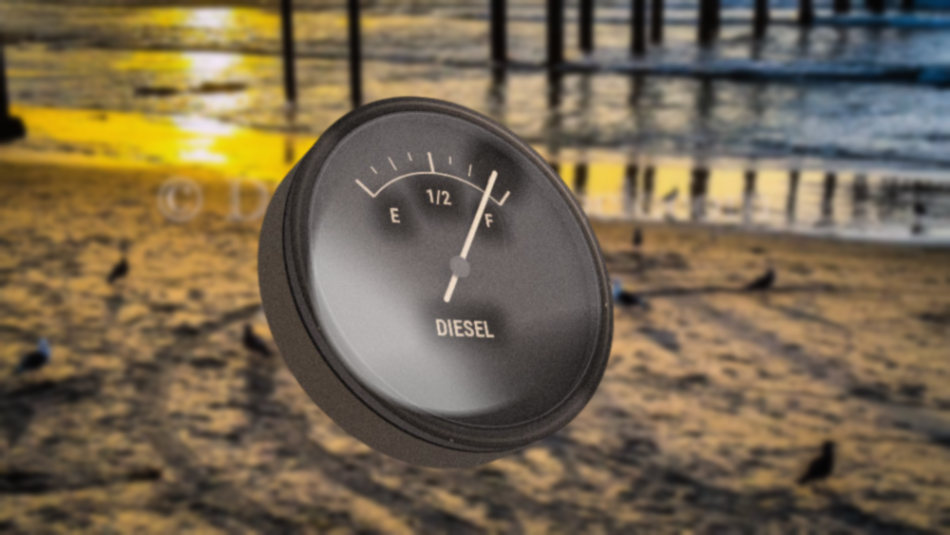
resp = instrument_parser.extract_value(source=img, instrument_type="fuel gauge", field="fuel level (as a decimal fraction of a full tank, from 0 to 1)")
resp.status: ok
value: 0.875
